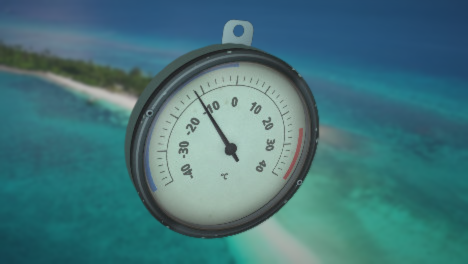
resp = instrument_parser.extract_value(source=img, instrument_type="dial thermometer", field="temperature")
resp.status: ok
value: -12 °C
